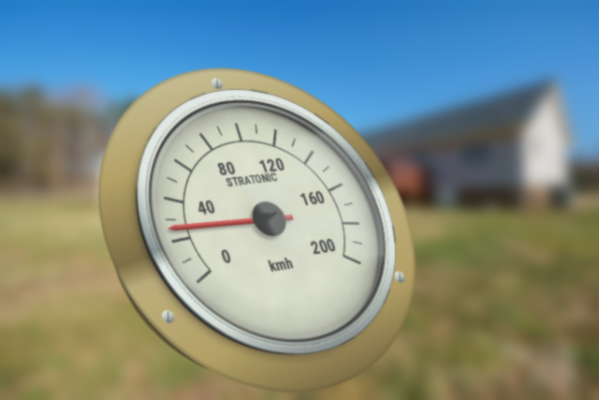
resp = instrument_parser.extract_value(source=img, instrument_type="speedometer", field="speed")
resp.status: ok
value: 25 km/h
